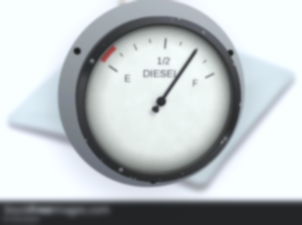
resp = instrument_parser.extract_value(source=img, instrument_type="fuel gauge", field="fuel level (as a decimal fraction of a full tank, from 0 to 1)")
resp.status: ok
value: 0.75
